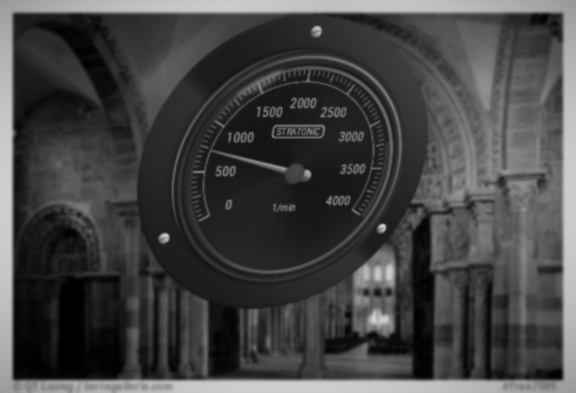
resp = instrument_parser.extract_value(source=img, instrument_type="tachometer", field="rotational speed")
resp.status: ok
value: 750 rpm
